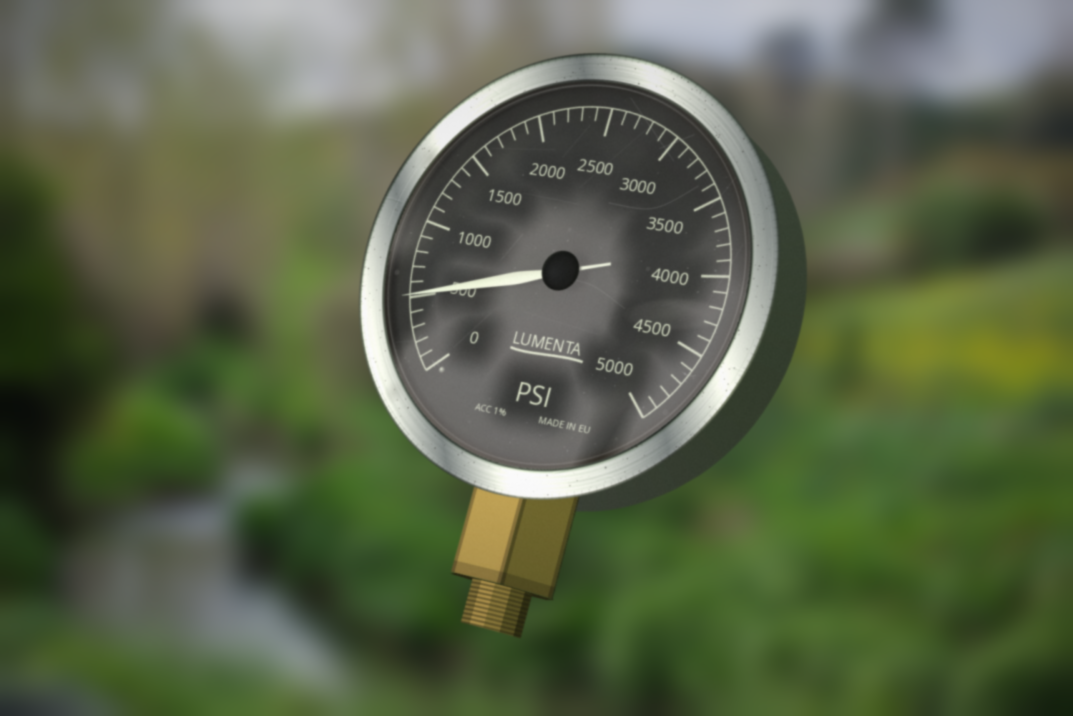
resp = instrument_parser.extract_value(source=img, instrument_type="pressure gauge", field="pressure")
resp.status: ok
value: 500 psi
